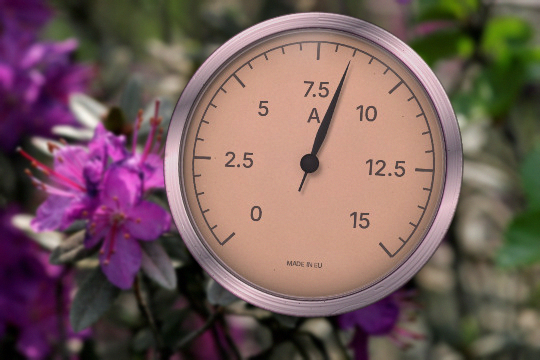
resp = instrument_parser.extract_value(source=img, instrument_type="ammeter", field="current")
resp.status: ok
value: 8.5 A
